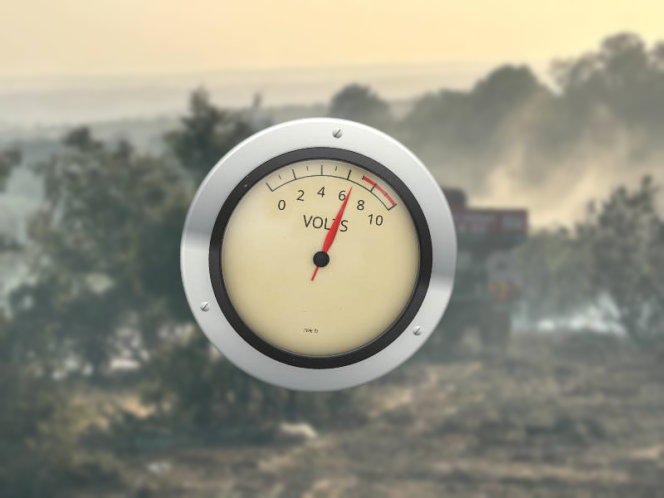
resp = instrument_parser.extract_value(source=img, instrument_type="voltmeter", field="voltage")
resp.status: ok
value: 6.5 V
